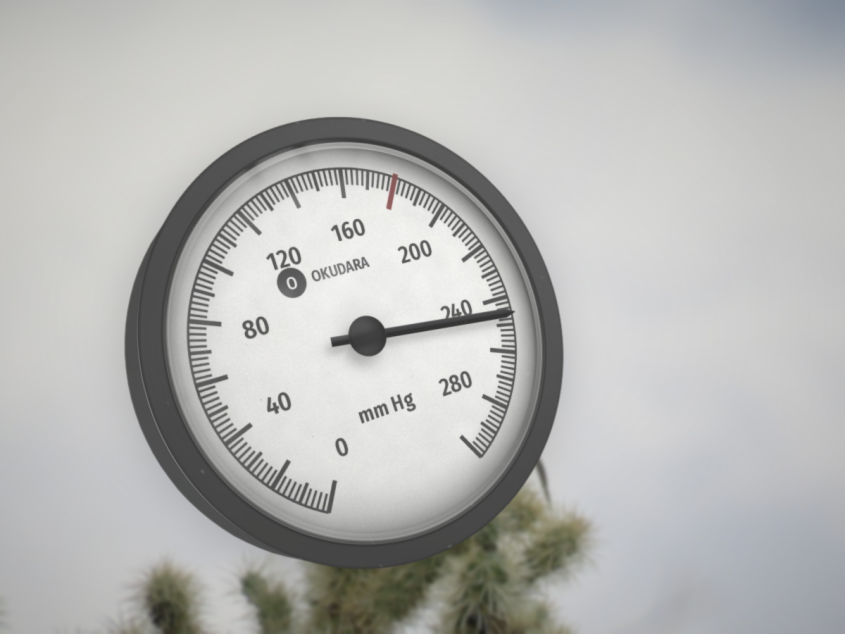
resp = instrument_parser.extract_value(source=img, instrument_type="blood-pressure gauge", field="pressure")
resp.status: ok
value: 246 mmHg
